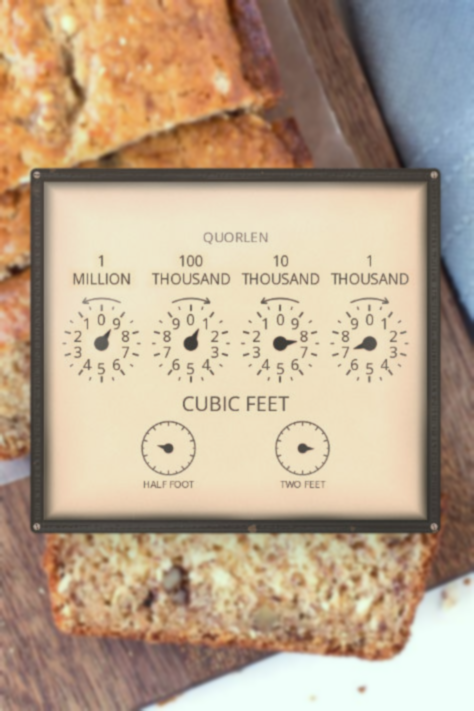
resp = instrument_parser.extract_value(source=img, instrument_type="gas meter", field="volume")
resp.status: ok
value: 907700 ft³
